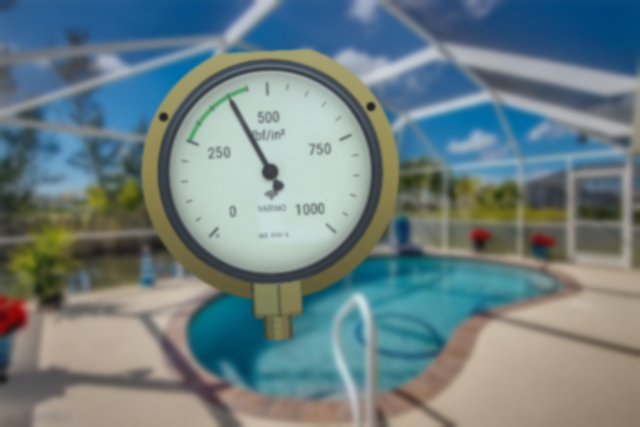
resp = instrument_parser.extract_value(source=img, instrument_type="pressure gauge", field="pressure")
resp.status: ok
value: 400 psi
